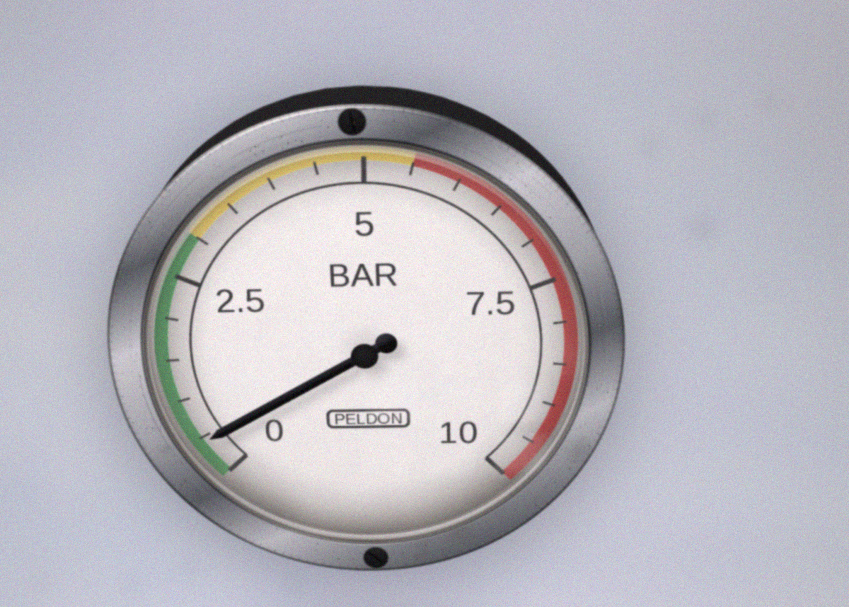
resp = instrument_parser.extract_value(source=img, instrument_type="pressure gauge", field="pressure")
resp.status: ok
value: 0.5 bar
